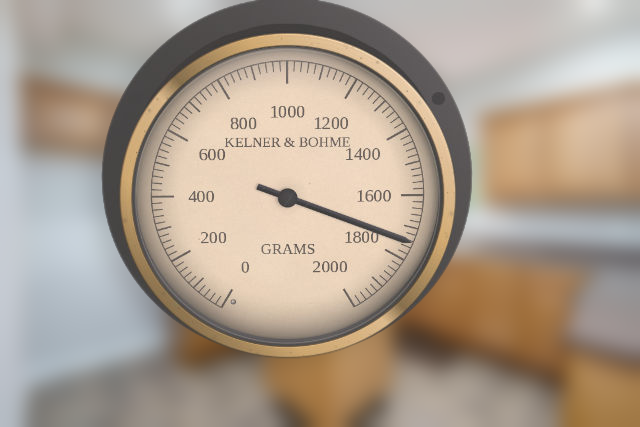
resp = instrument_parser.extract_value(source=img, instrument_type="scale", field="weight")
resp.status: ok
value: 1740 g
